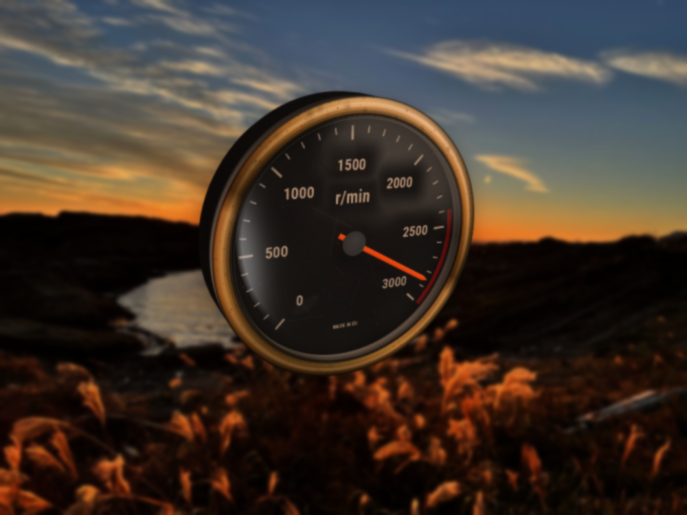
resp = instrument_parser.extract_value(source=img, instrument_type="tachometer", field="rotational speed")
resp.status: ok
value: 2850 rpm
